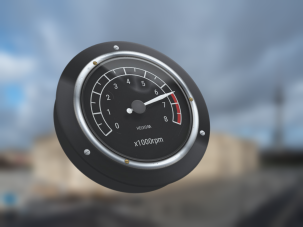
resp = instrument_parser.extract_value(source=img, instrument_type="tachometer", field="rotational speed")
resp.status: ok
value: 6500 rpm
